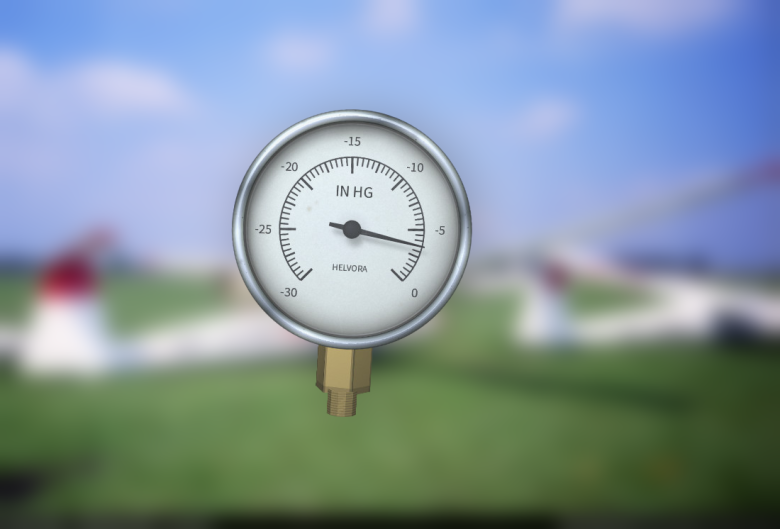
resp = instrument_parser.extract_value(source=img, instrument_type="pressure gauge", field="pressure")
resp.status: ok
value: -3.5 inHg
